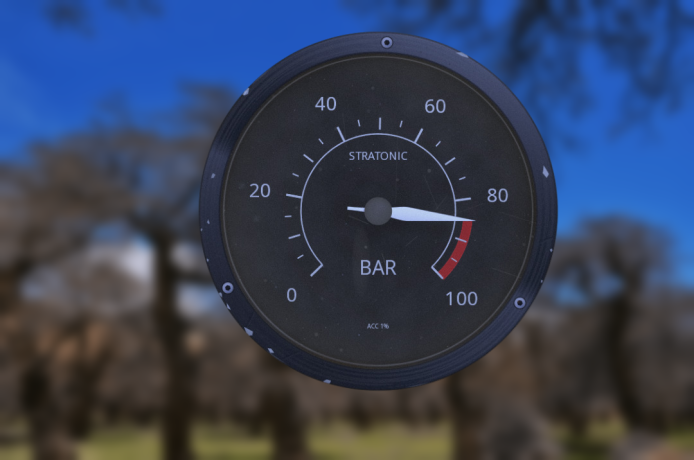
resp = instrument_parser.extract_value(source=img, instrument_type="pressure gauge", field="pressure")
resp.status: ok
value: 85 bar
